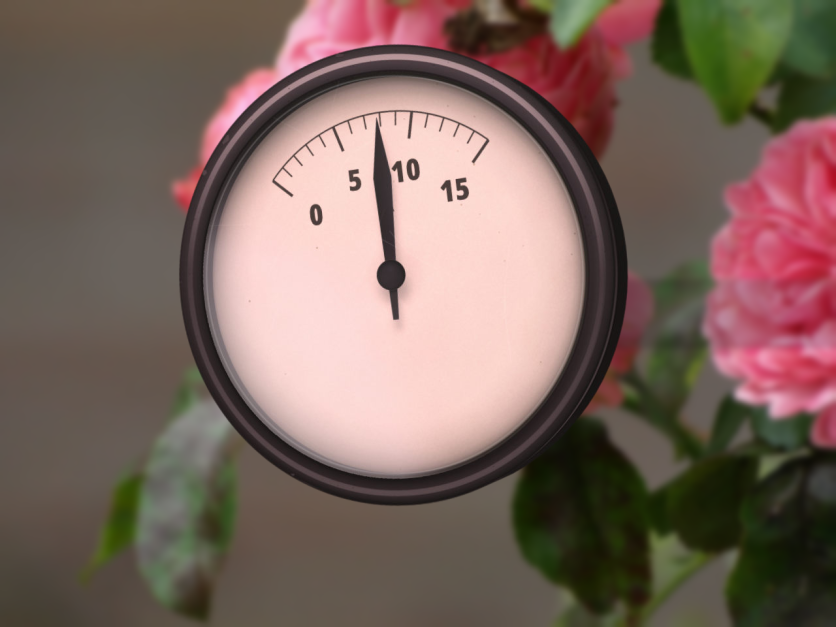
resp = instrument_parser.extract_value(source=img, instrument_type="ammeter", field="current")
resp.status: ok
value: 8 A
